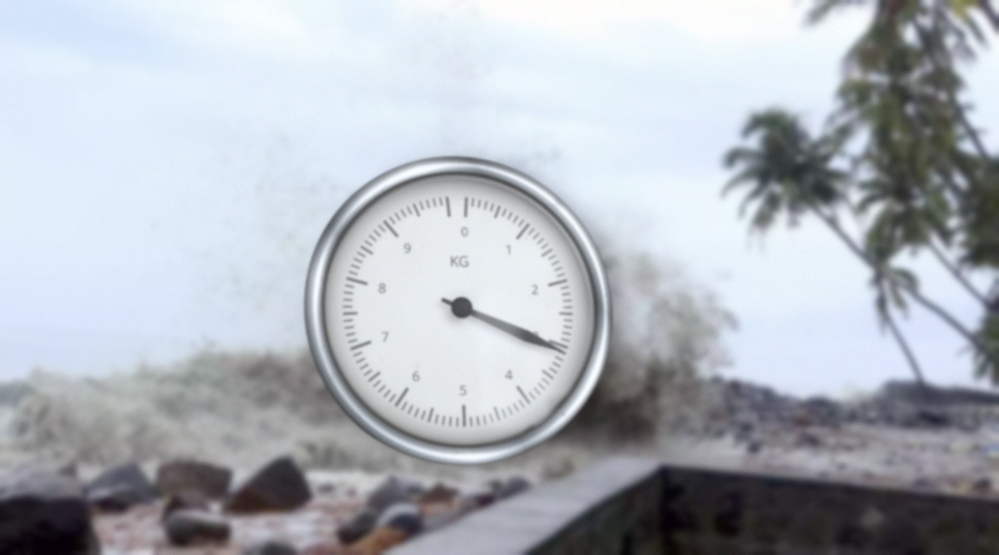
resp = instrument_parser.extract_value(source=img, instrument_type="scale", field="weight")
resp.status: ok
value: 3.1 kg
